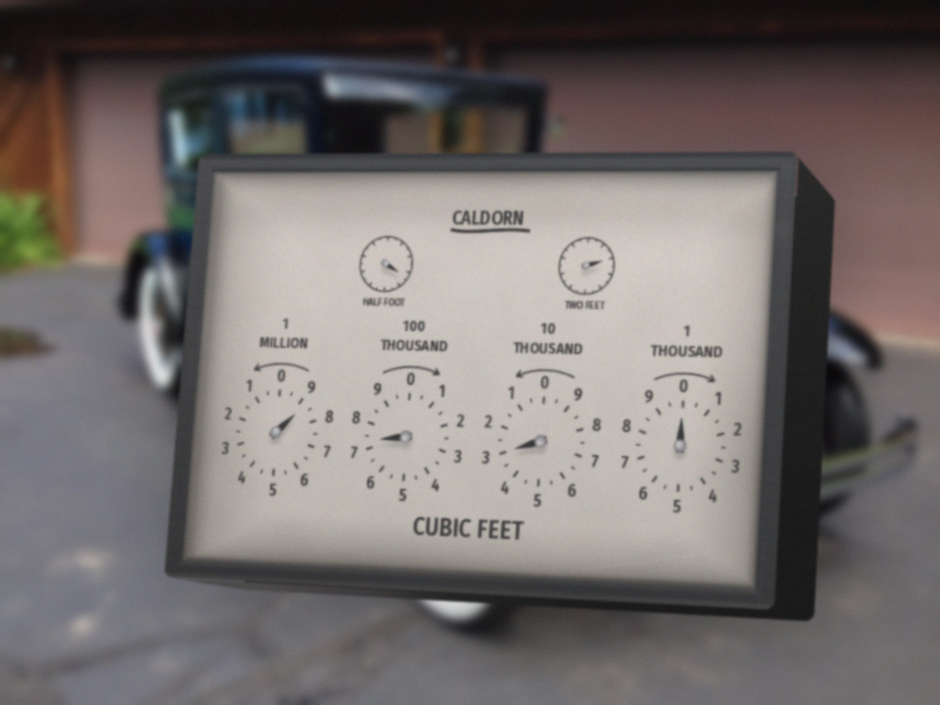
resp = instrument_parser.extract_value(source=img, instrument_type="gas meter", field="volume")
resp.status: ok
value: 873000 ft³
